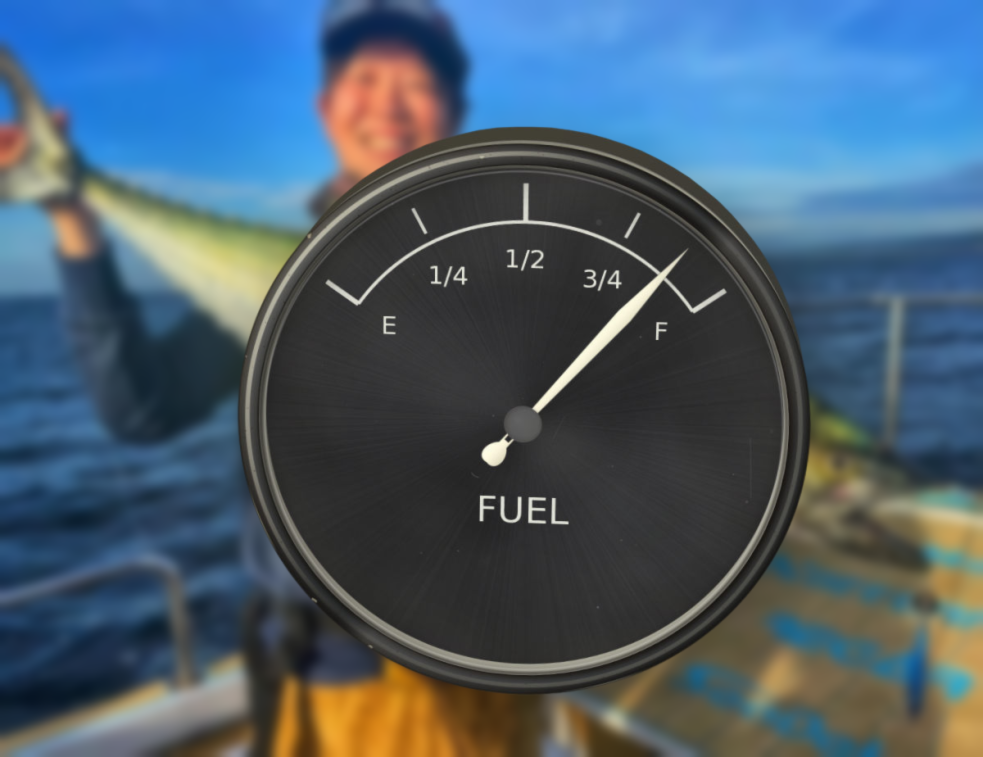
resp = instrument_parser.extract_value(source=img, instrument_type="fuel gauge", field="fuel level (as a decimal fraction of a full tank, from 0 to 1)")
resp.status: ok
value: 0.875
